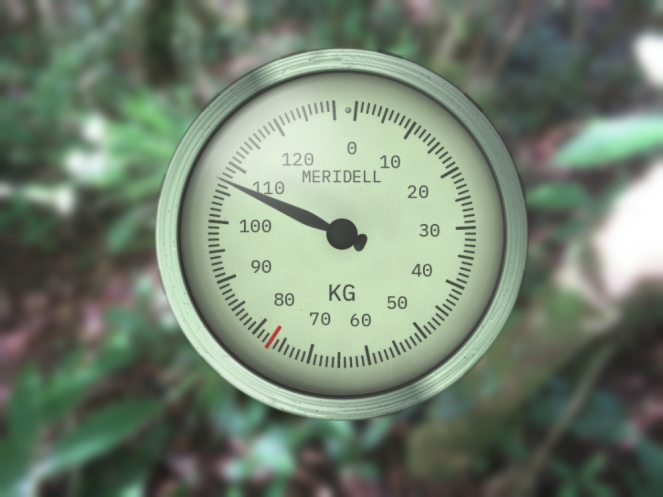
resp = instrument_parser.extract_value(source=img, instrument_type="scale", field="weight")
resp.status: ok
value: 107 kg
